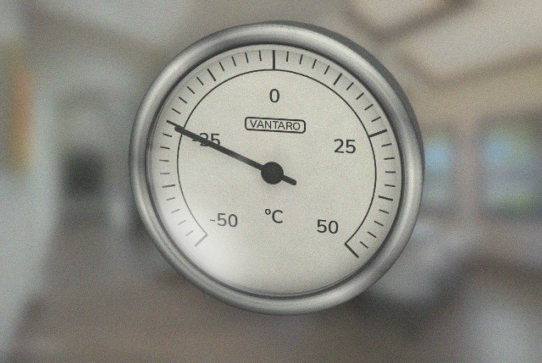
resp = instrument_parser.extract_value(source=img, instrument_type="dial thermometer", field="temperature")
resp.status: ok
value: -25 °C
